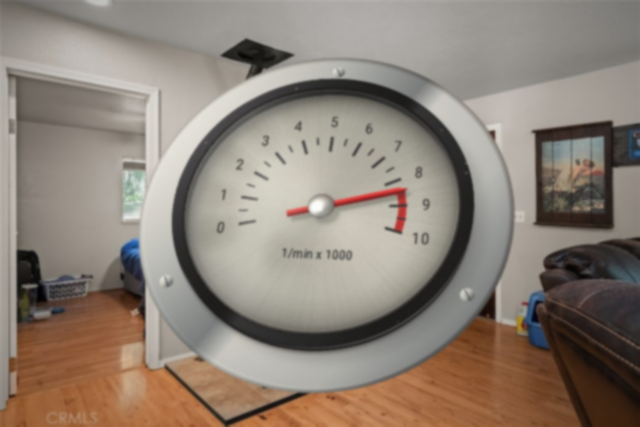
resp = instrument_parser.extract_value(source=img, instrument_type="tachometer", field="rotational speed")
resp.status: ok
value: 8500 rpm
